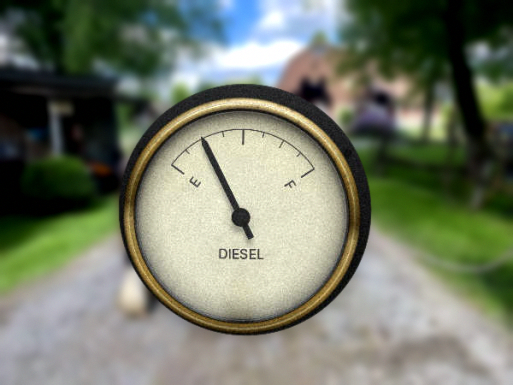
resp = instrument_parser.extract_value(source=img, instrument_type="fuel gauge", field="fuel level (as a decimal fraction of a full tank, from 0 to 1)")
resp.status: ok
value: 0.25
